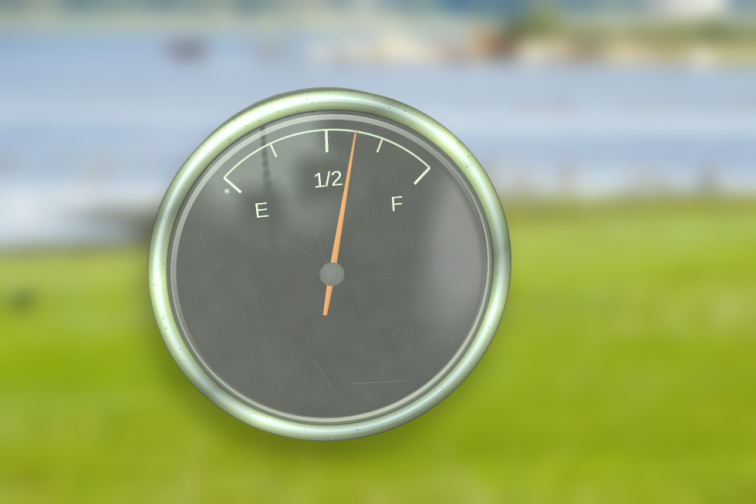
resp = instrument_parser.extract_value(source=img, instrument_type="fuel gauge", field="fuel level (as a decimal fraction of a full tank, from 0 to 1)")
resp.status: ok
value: 0.625
